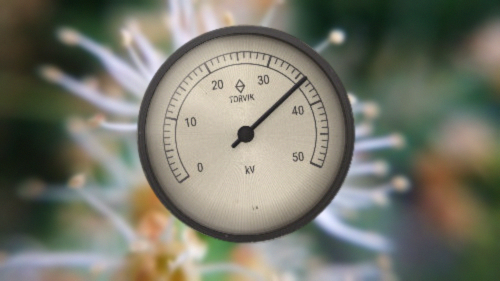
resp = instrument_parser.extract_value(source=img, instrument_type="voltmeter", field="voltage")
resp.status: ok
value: 36 kV
